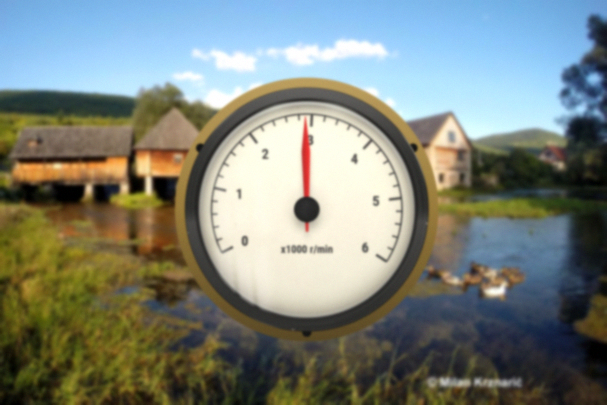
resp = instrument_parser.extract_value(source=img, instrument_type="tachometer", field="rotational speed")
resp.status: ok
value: 2900 rpm
